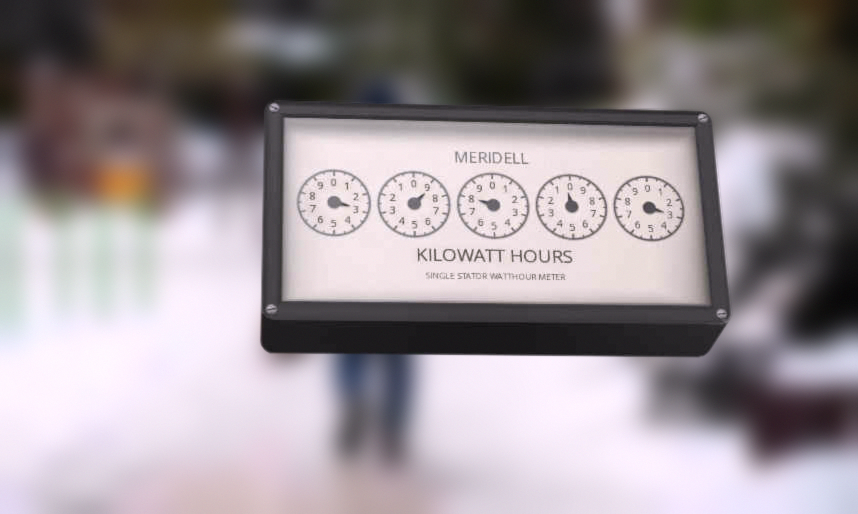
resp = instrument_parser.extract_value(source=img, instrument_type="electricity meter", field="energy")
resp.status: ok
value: 28803 kWh
